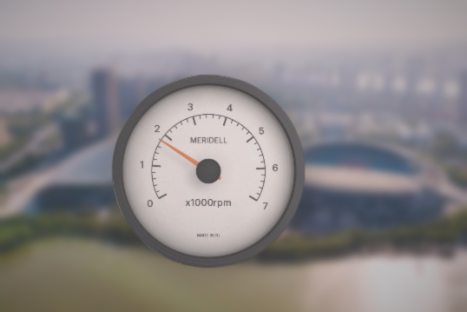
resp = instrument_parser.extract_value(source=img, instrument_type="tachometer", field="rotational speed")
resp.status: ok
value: 1800 rpm
